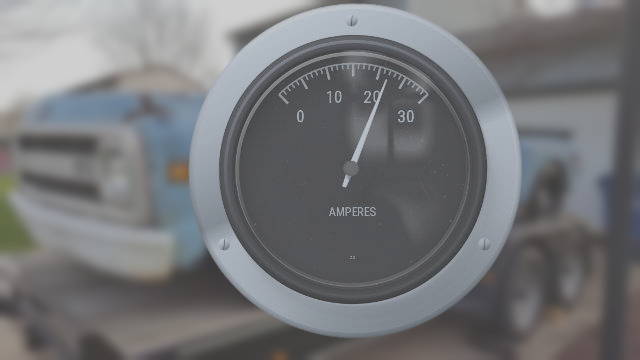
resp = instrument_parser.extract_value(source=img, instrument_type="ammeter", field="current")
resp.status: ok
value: 22 A
